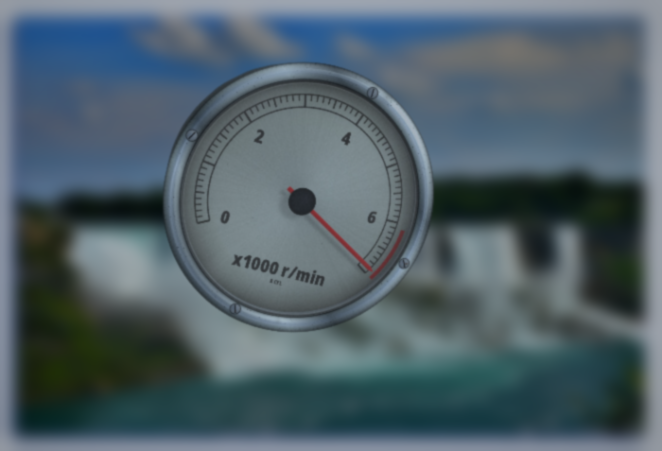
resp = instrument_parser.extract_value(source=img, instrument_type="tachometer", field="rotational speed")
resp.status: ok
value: 6900 rpm
